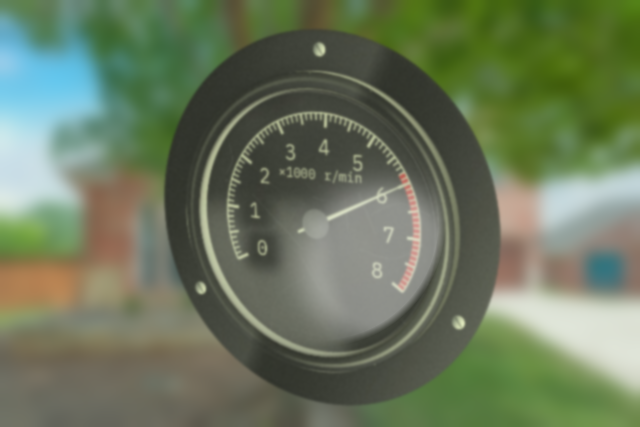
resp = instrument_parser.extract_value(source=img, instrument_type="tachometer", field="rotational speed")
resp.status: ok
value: 6000 rpm
